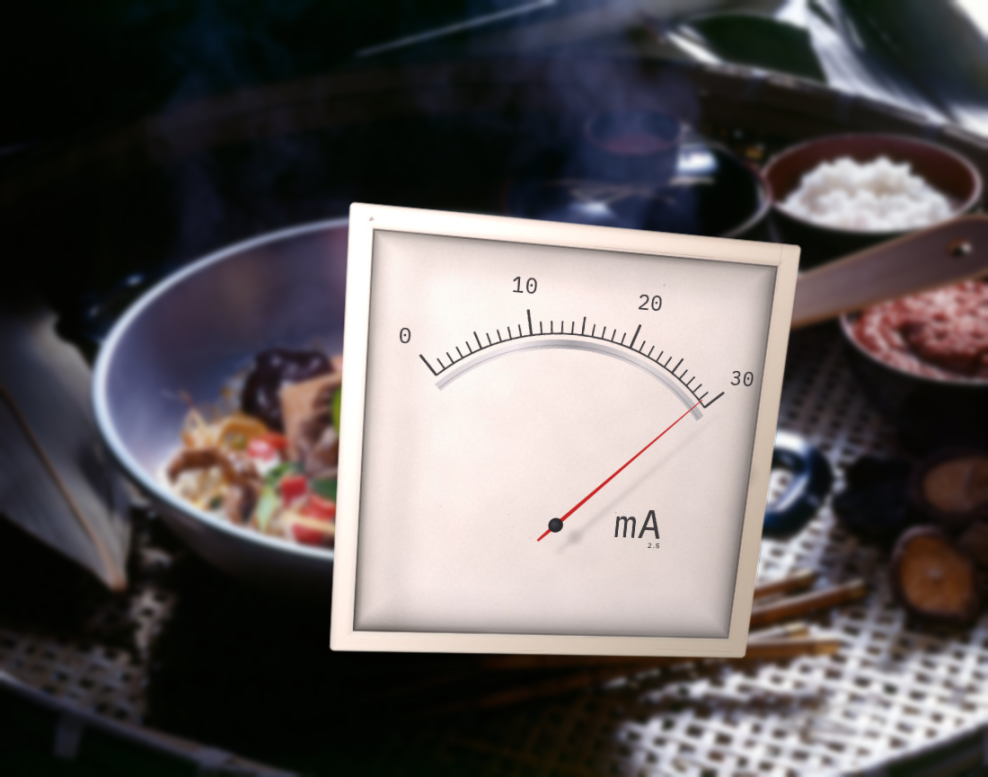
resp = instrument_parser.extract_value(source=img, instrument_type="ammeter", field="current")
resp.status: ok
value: 29 mA
